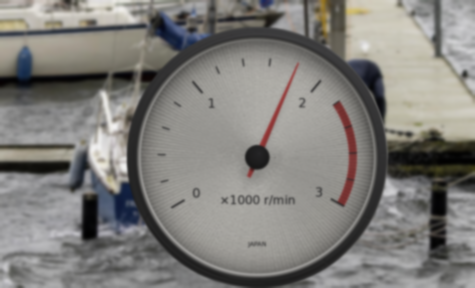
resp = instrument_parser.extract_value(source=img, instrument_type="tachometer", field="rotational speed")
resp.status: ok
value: 1800 rpm
